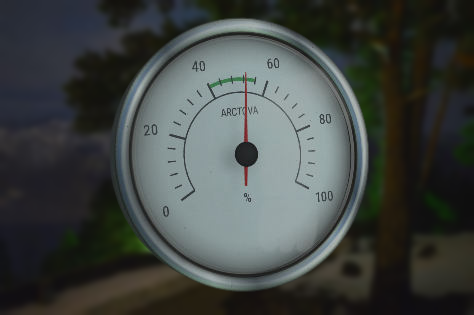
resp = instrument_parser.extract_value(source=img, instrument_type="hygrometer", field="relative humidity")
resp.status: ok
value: 52 %
